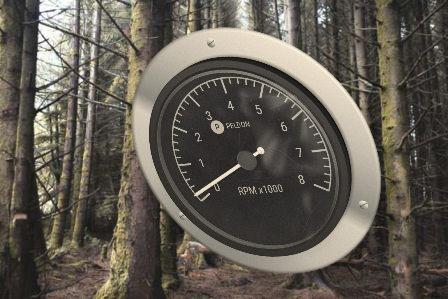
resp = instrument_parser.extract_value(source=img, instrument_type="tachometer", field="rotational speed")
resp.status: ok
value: 200 rpm
